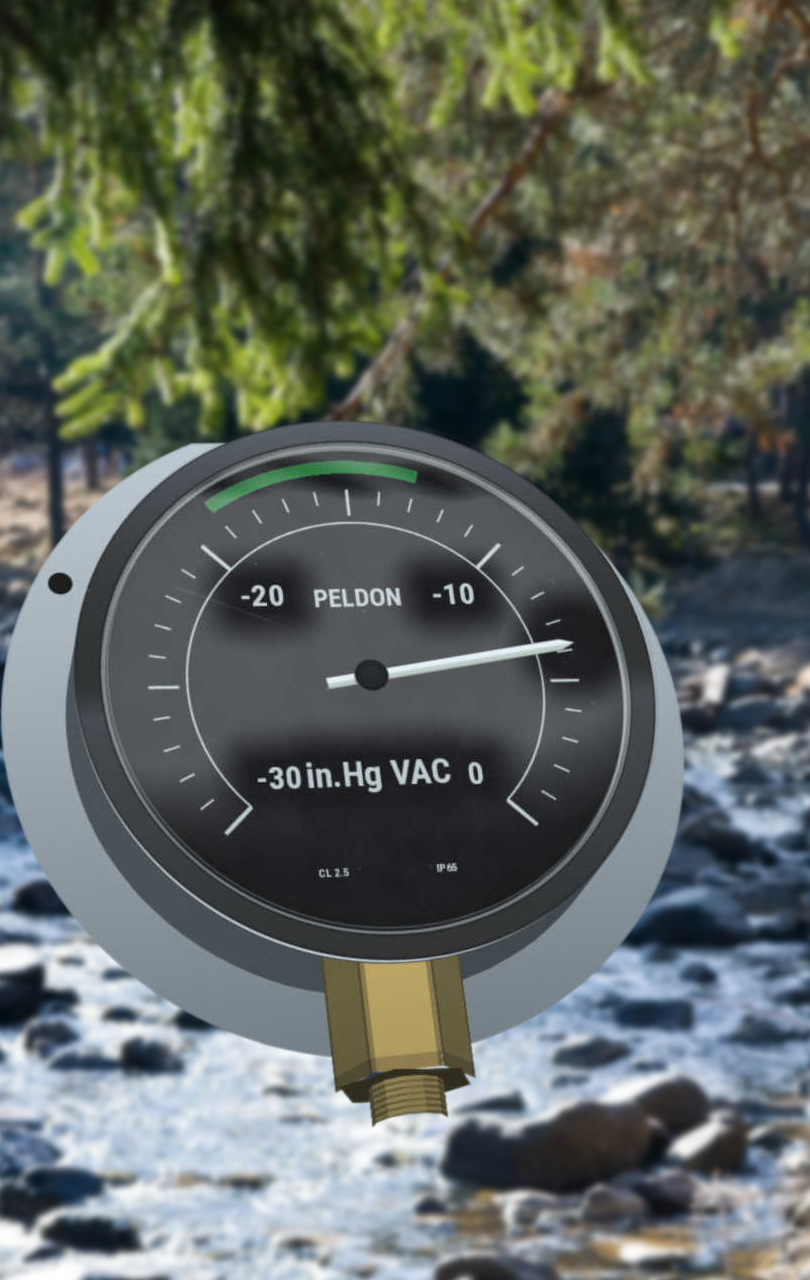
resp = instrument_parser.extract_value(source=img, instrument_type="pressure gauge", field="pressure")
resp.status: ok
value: -6 inHg
